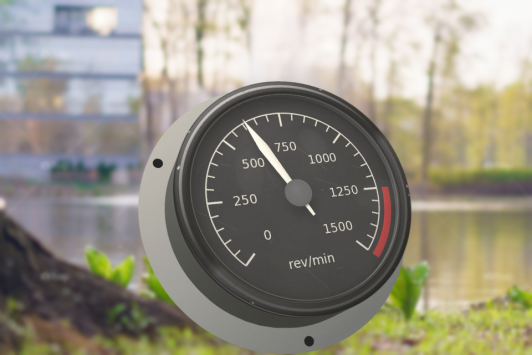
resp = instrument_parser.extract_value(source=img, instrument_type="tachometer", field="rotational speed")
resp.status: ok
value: 600 rpm
